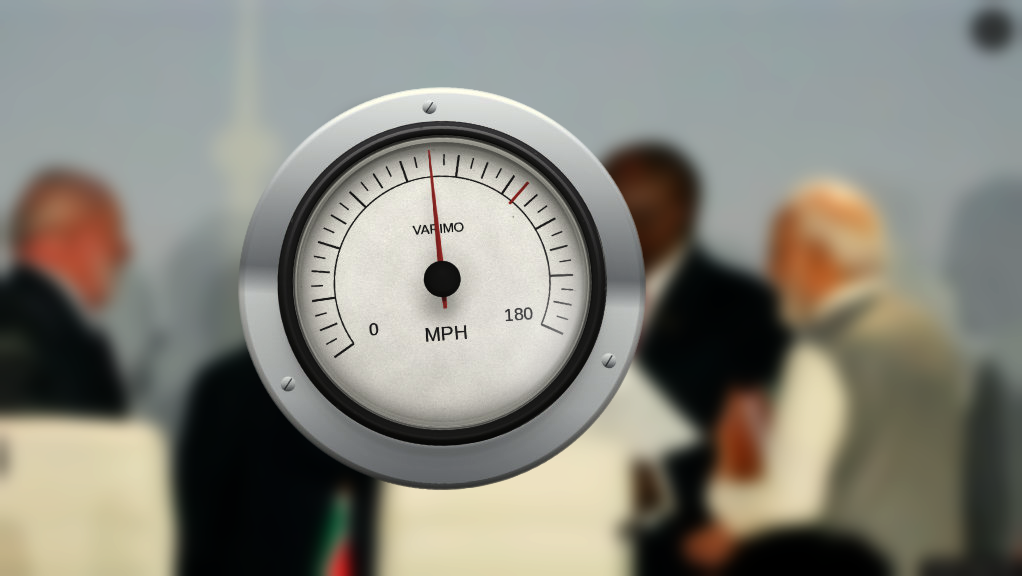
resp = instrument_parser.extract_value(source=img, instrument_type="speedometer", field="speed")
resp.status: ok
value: 90 mph
